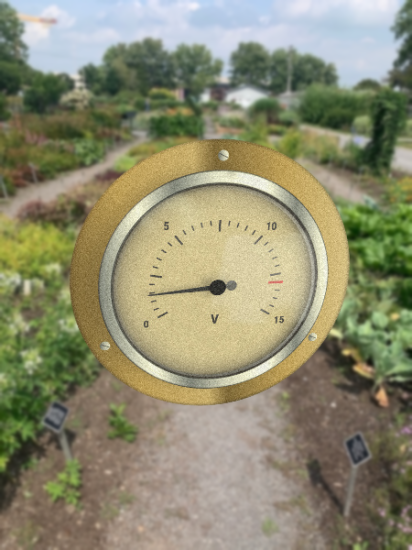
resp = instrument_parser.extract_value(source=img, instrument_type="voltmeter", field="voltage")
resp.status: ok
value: 1.5 V
